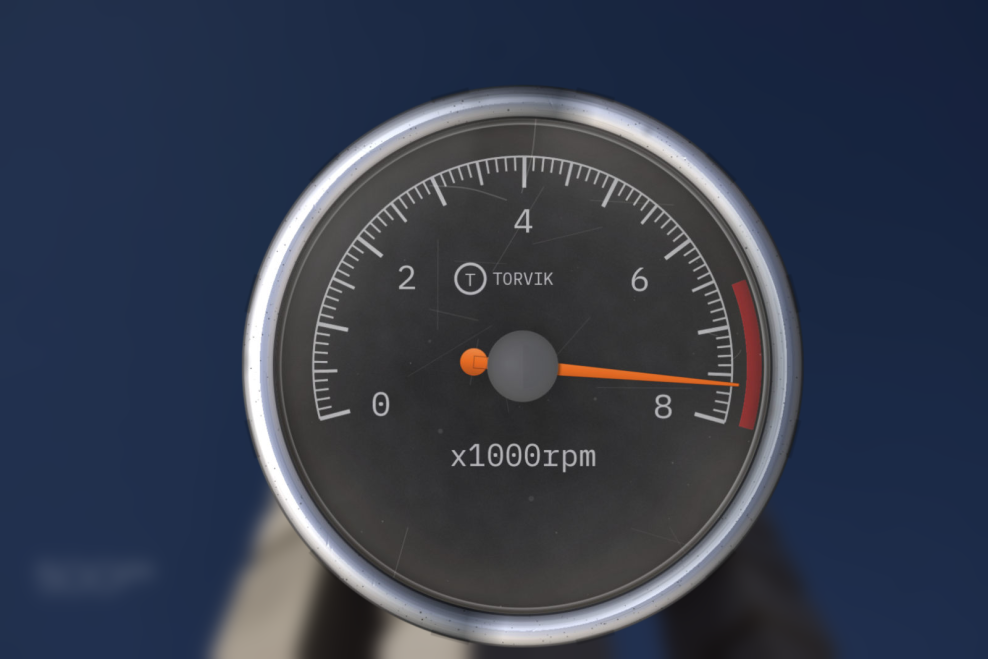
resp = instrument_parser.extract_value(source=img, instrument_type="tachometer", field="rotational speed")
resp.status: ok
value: 7600 rpm
